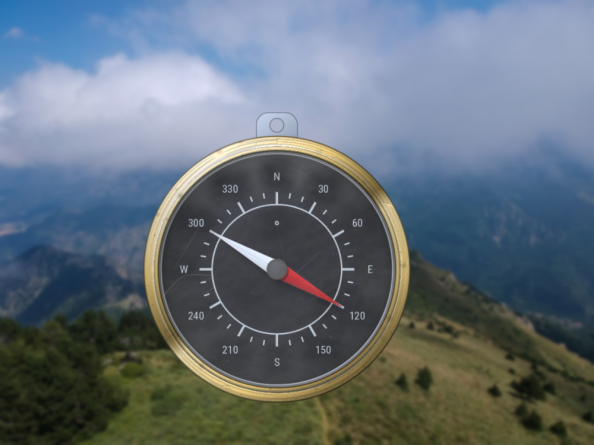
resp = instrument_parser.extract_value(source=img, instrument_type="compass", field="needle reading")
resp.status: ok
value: 120 °
